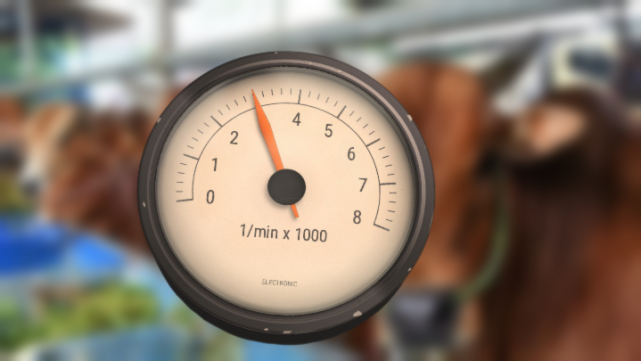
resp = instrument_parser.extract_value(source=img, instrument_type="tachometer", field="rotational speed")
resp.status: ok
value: 3000 rpm
